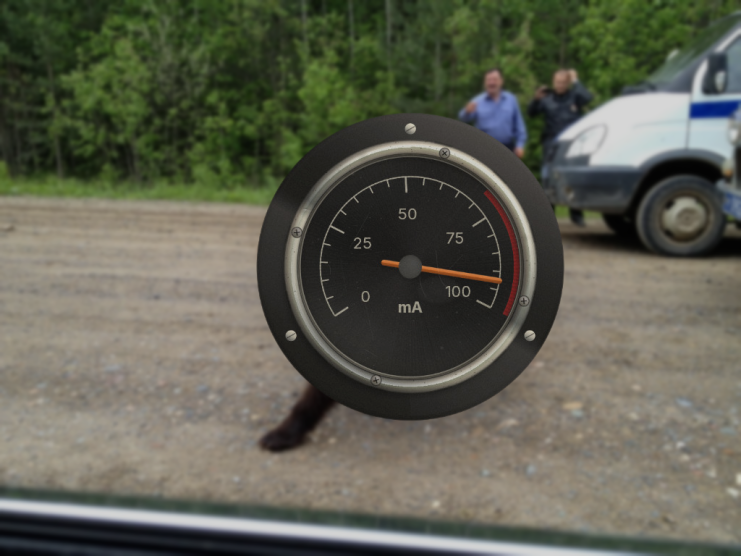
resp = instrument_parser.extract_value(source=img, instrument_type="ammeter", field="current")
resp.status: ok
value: 92.5 mA
